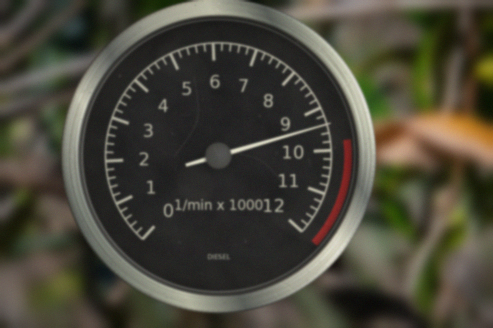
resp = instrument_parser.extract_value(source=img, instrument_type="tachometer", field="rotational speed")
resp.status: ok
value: 9400 rpm
